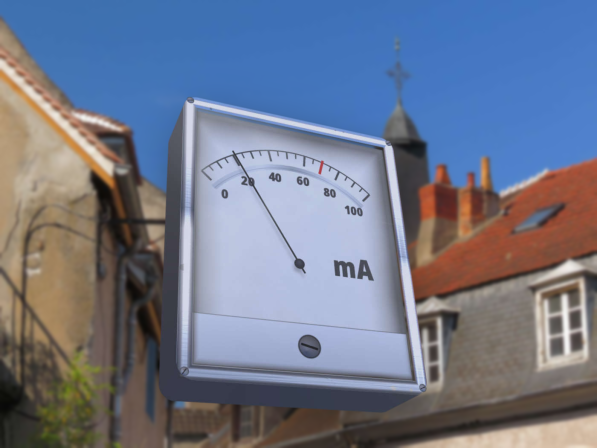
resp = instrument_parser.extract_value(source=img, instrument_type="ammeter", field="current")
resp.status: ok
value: 20 mA
